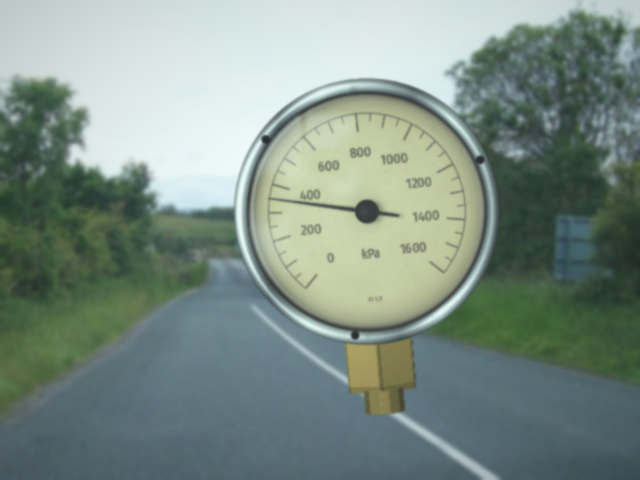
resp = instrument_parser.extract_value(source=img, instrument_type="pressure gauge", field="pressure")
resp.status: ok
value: 350 kPa
